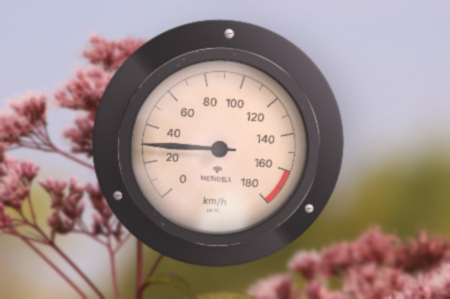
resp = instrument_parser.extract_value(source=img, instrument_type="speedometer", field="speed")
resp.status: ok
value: 30 km/h
